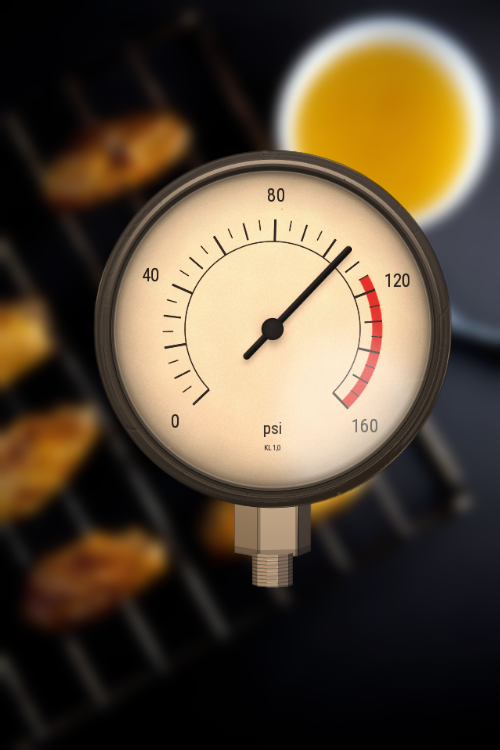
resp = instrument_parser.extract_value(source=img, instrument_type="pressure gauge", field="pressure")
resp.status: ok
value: 105 psi
